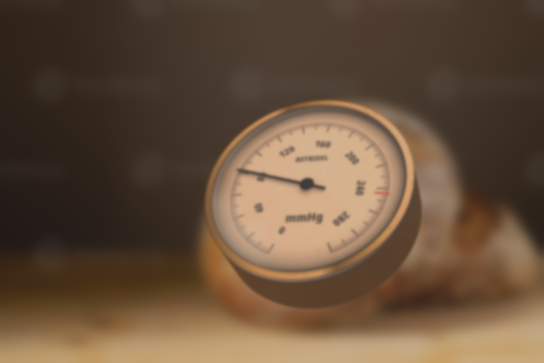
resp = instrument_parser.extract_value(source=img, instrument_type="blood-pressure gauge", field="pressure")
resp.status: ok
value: 80 mmHg
